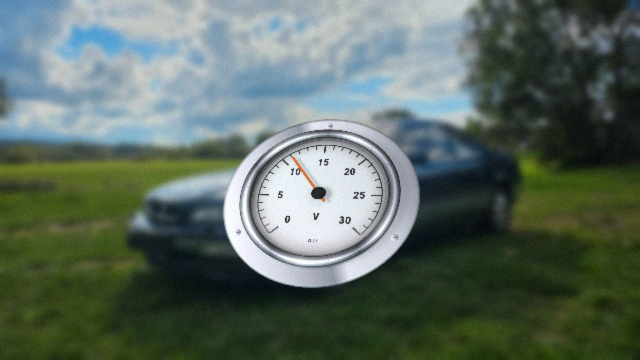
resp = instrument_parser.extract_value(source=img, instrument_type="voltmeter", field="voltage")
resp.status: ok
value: 11 V
